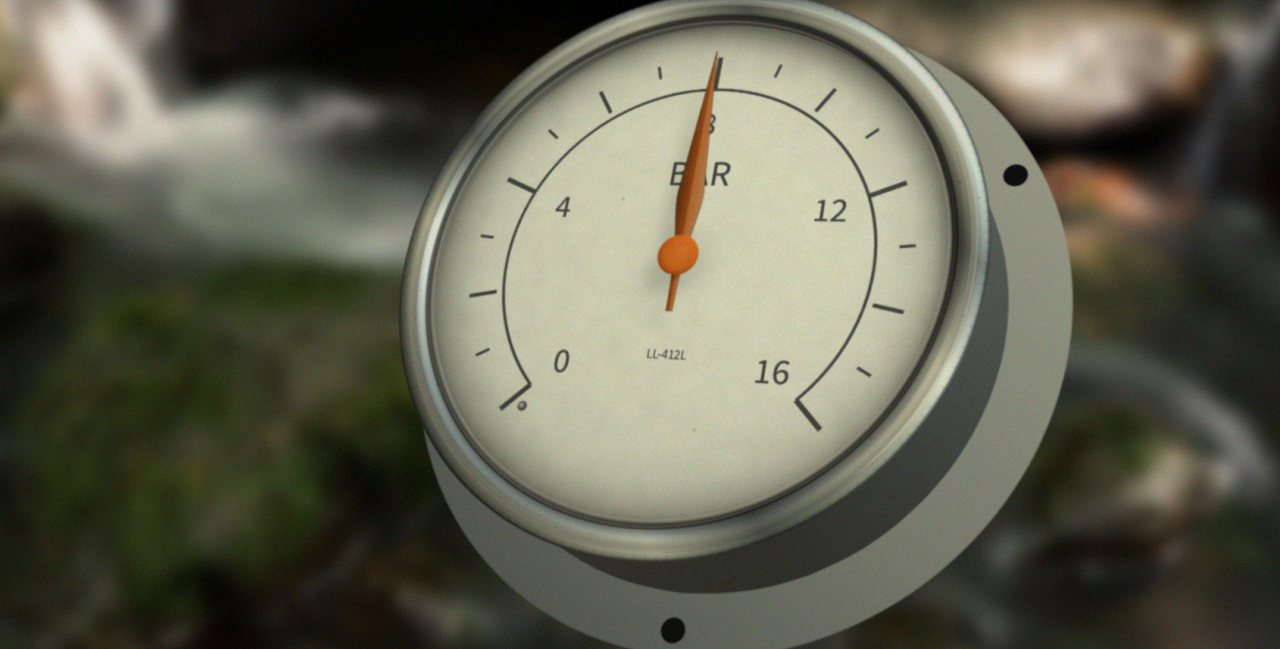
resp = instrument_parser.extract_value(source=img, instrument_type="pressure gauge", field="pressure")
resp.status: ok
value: 8 bar
